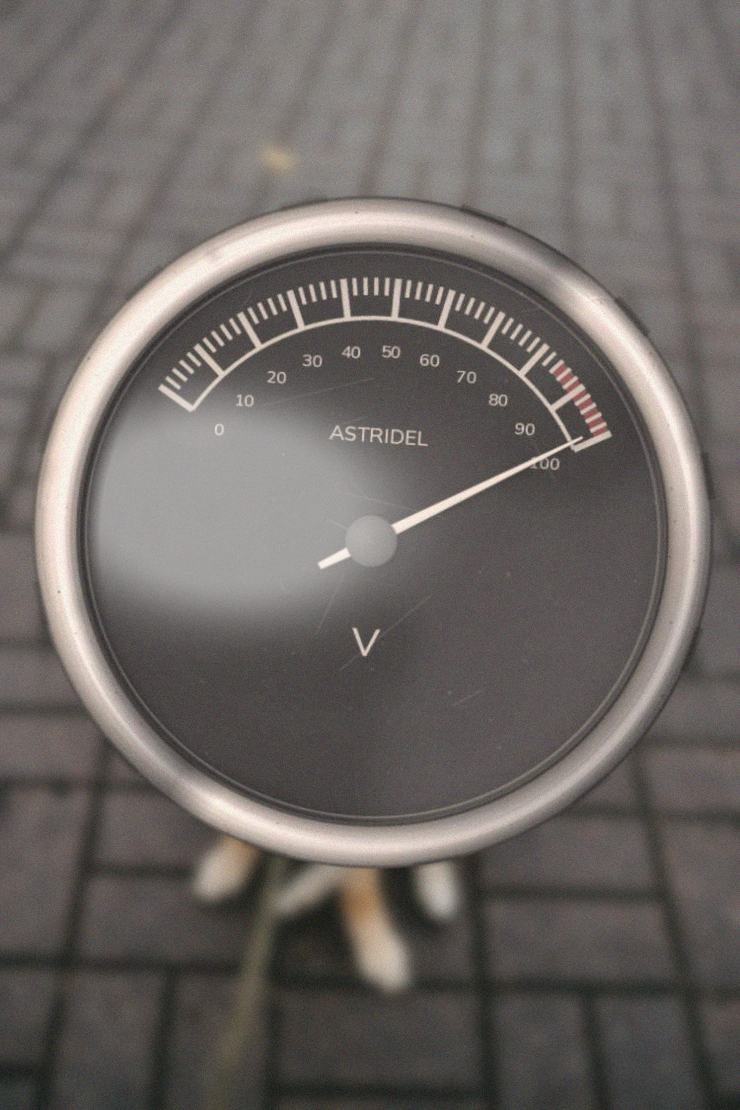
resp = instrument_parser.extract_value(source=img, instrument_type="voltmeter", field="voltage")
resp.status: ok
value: 98 V
